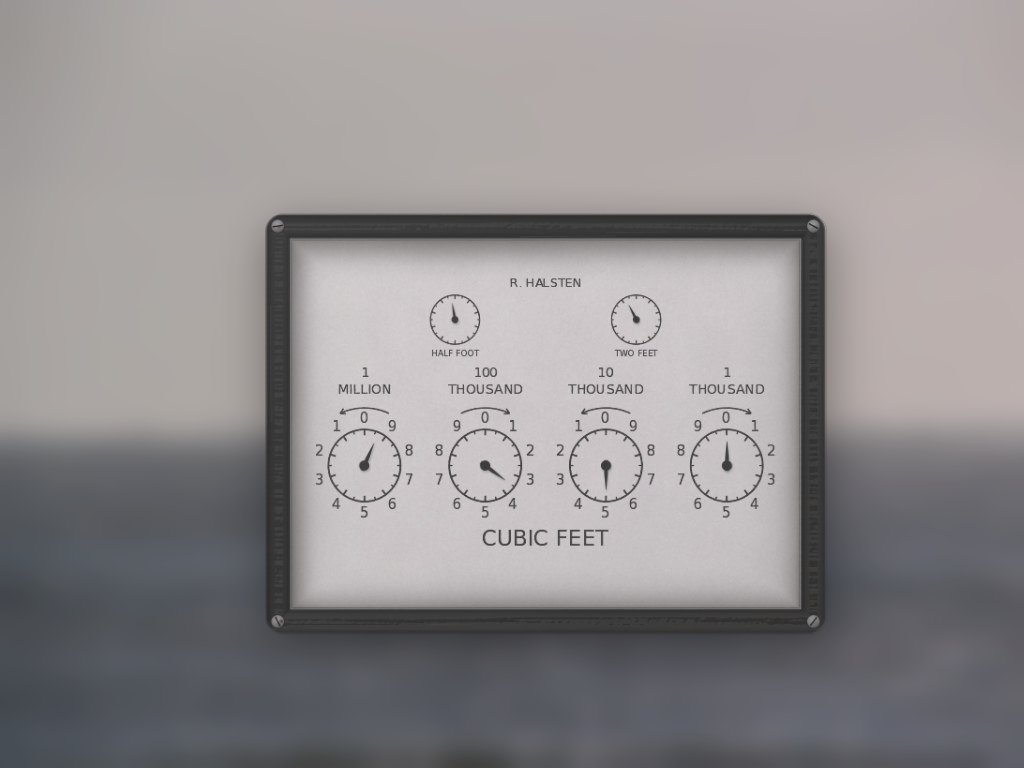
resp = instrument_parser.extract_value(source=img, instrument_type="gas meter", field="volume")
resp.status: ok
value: 935000 ft³
